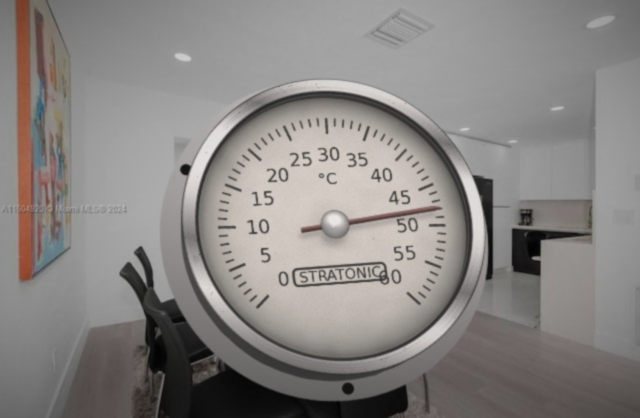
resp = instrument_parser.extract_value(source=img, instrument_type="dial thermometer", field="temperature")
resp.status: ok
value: 48 °C
